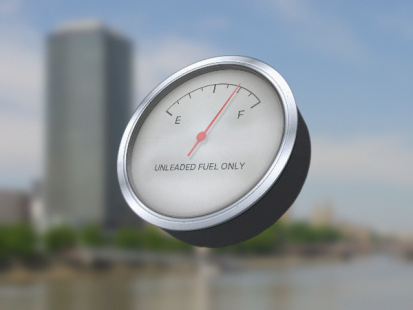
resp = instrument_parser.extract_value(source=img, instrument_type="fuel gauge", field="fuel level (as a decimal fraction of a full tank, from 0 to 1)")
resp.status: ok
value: 0.75
